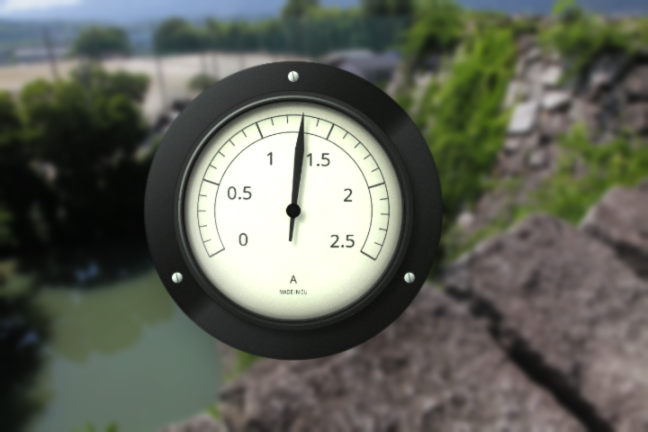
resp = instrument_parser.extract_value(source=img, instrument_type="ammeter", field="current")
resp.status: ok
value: 1.3 A
